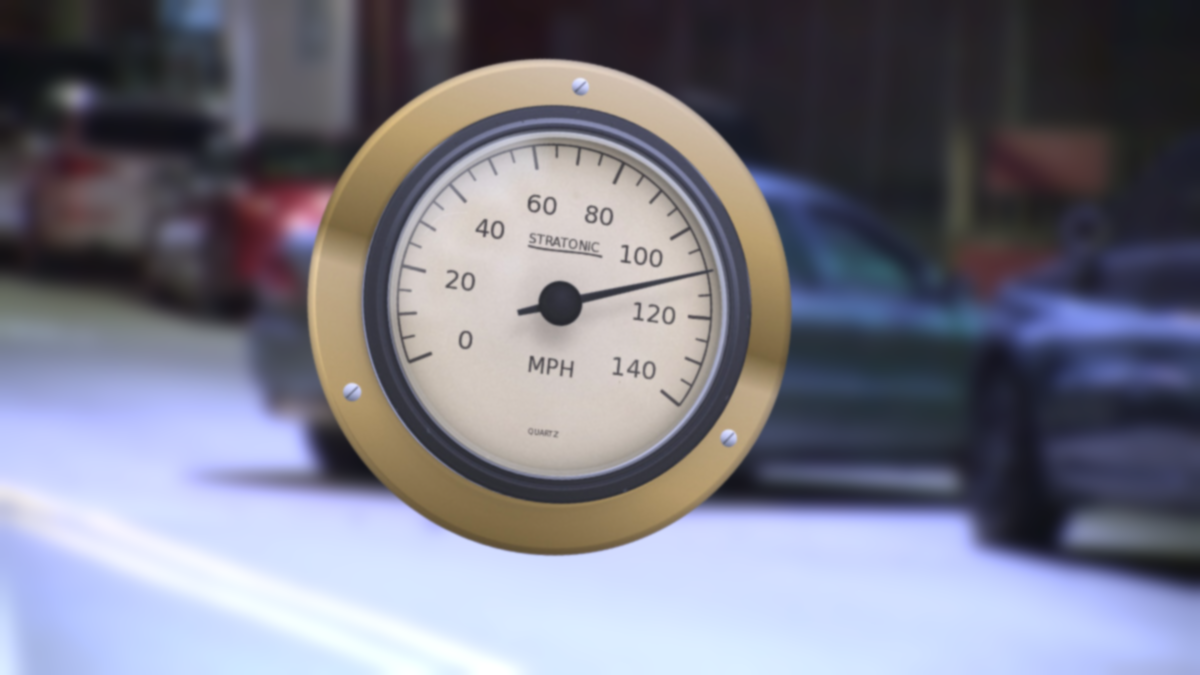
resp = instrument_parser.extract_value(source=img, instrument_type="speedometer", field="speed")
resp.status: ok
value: 110 mph
